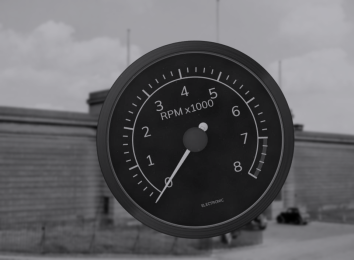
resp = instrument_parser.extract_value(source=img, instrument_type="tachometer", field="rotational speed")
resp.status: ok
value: 0 rpm
